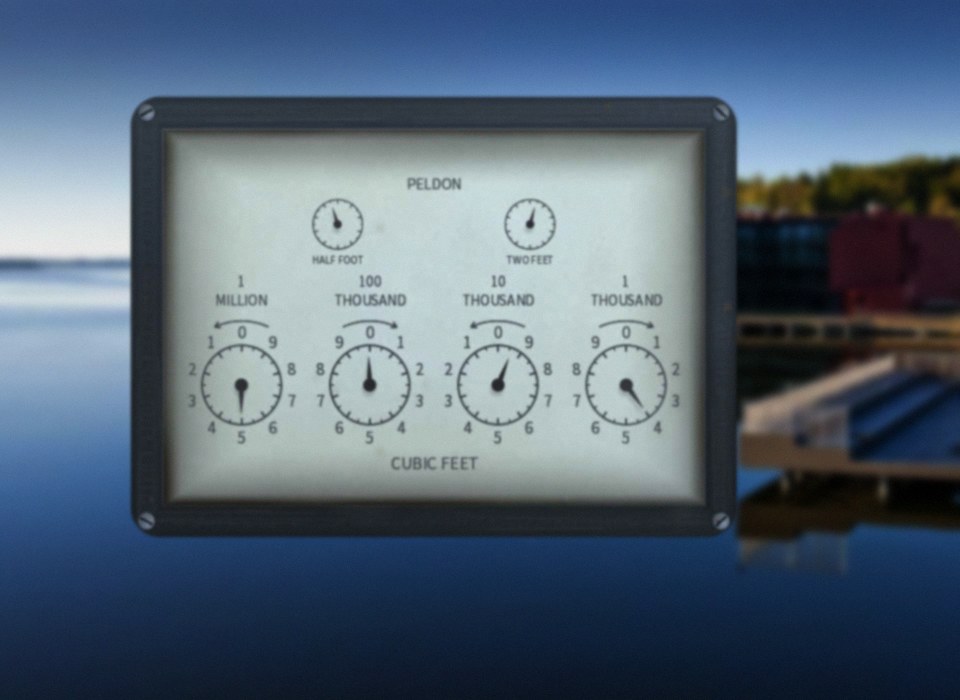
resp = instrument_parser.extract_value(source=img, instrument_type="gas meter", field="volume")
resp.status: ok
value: 499400 ft³
